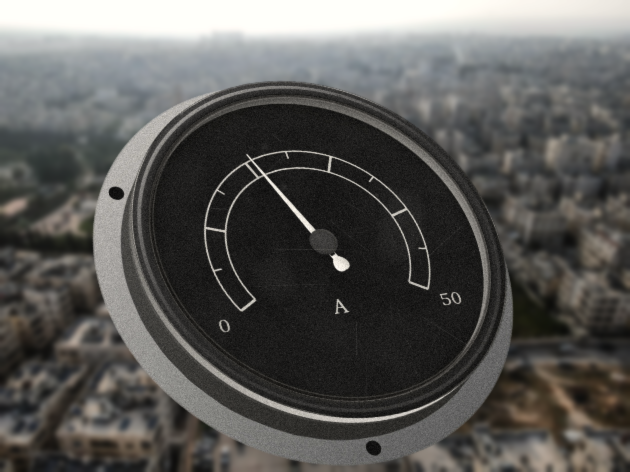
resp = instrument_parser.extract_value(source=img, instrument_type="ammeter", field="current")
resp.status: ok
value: 20 A
